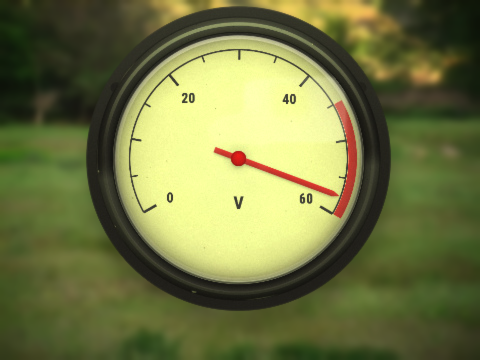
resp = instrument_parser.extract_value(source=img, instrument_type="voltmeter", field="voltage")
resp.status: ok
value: 57.5 V
